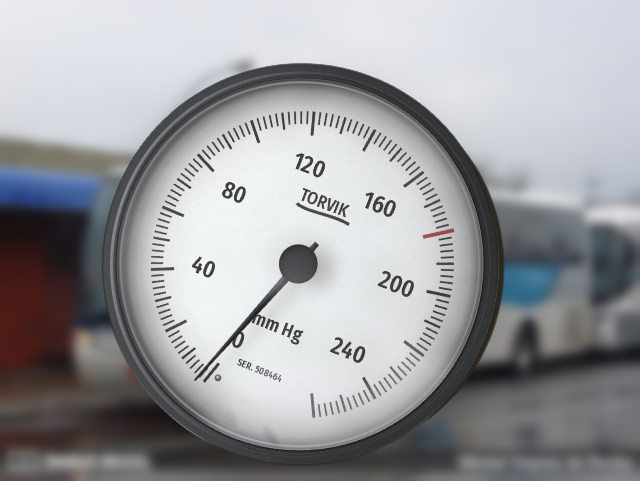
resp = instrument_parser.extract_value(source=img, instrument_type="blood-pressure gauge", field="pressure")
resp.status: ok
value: 2 mmHg
